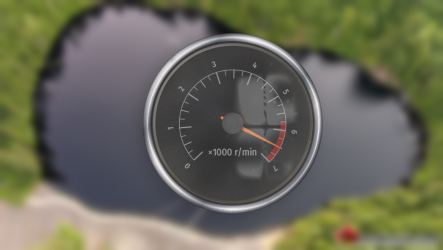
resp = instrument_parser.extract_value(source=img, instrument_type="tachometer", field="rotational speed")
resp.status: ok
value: 6500 rpm
